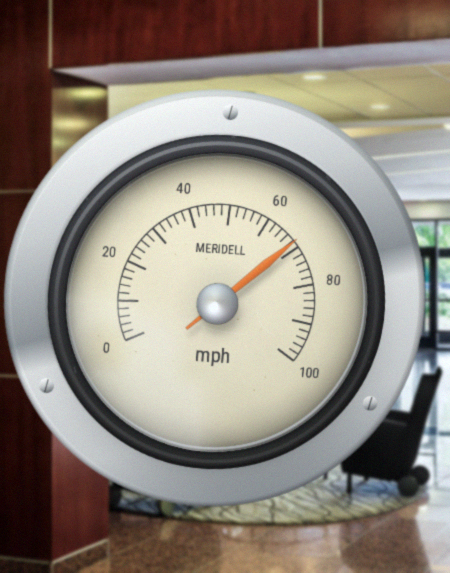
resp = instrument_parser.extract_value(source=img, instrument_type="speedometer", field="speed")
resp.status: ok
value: 68 mph
